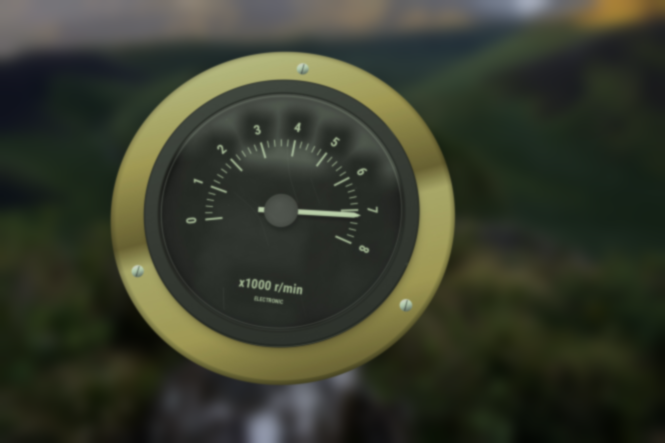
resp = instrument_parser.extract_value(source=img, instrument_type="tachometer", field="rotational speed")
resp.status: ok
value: 7200 rpm
